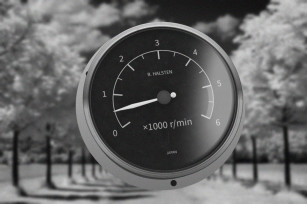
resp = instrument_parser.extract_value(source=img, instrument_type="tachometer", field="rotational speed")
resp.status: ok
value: 500 rpm
